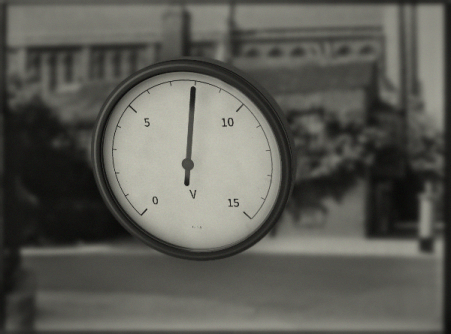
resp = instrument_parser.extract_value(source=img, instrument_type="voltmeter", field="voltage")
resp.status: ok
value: 8 V
